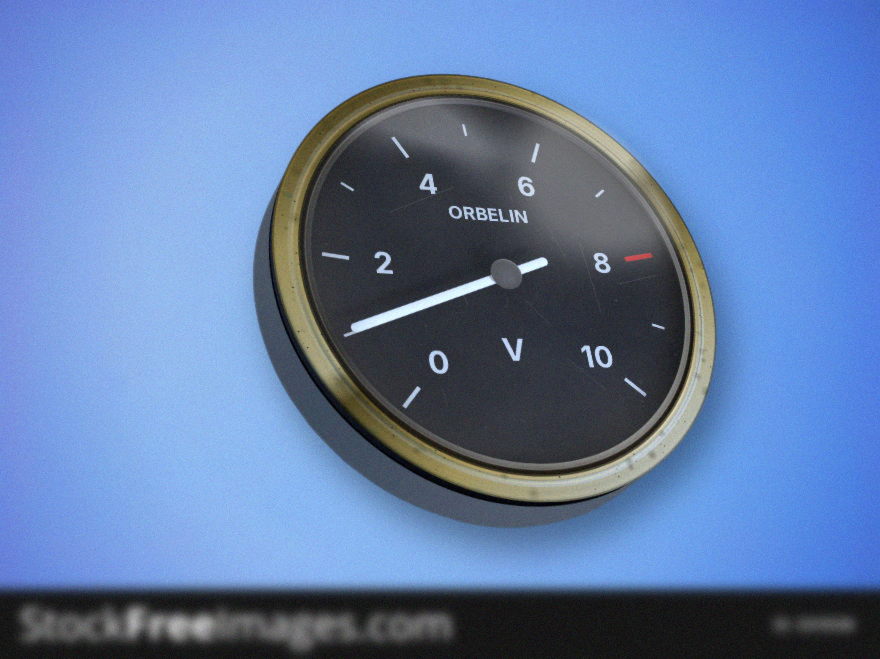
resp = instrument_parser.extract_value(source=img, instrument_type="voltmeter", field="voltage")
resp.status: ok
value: 1 V
